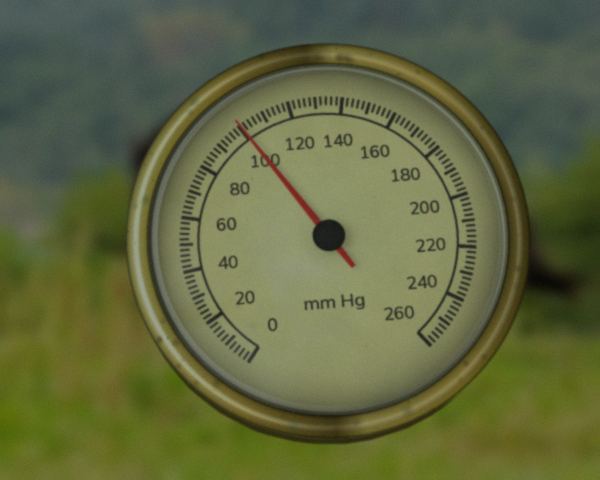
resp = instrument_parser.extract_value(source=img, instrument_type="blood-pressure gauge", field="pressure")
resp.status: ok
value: 100 mmHg
